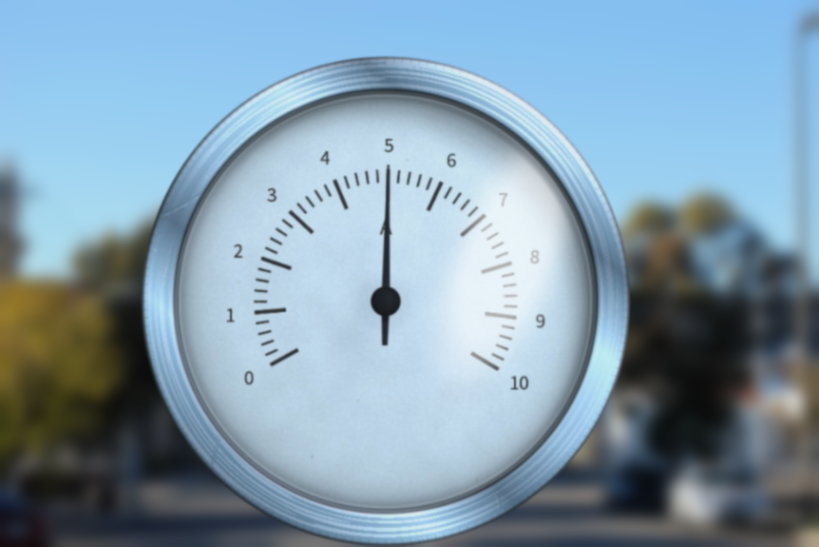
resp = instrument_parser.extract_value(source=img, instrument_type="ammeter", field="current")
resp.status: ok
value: 5 A
